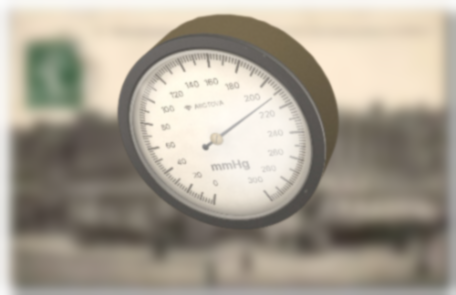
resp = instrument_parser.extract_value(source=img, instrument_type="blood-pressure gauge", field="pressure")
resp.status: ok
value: 210 mmHg
